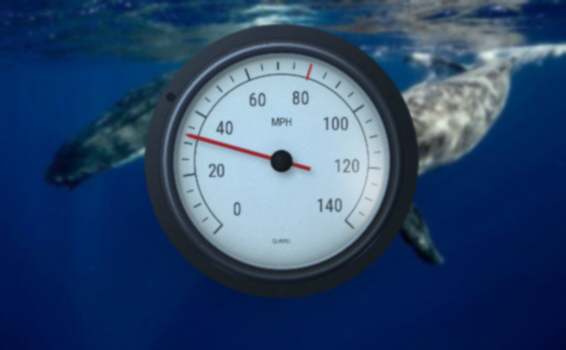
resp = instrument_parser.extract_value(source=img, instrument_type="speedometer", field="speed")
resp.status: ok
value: 32.5 mph
